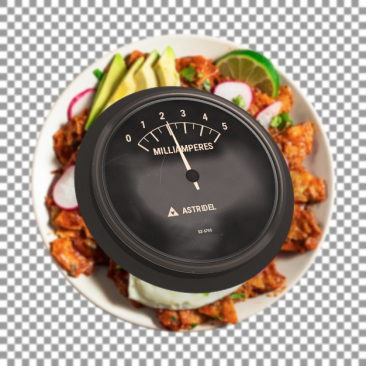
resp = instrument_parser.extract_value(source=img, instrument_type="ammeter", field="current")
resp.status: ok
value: 2 mA
